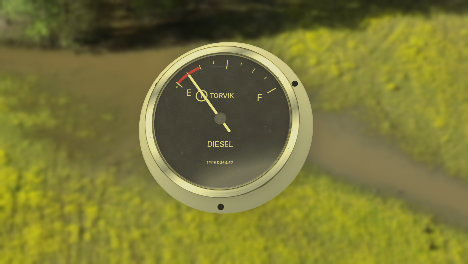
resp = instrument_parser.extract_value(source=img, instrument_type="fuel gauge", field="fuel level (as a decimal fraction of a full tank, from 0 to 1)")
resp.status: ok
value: 0.125
